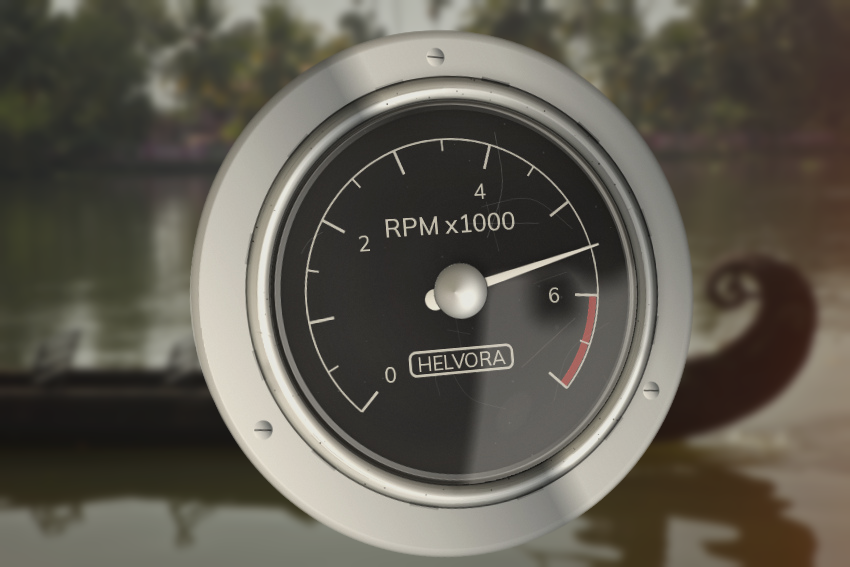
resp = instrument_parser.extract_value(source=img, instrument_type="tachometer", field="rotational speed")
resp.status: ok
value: 5500 rpm
